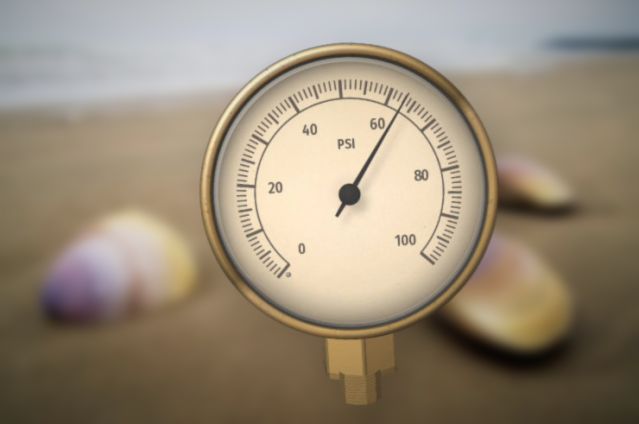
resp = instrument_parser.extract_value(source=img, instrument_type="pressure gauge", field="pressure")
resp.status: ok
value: 63 psi
